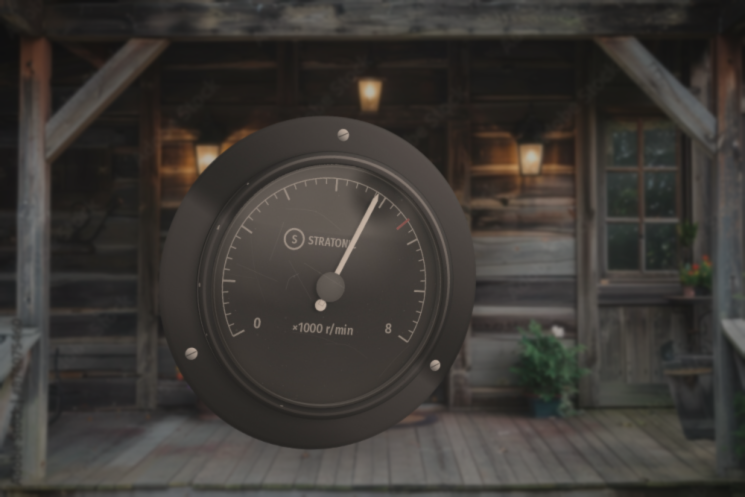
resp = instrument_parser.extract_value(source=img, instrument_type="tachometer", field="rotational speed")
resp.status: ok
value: 4800 rpm
